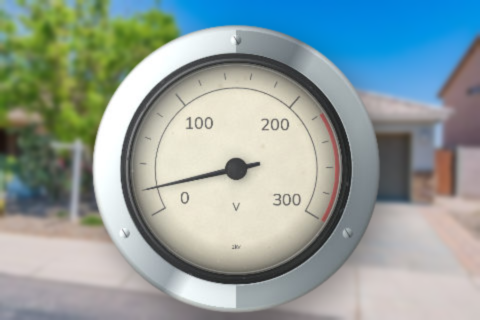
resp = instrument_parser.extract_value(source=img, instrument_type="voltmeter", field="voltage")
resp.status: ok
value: 20 V
